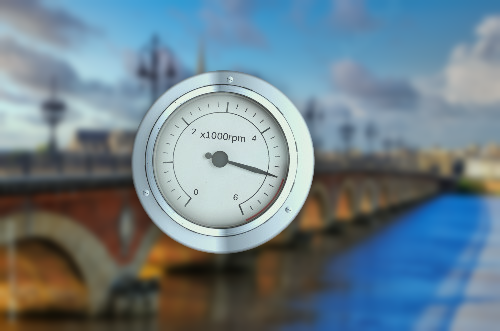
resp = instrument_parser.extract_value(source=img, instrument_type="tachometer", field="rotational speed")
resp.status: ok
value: 5000 rpm
